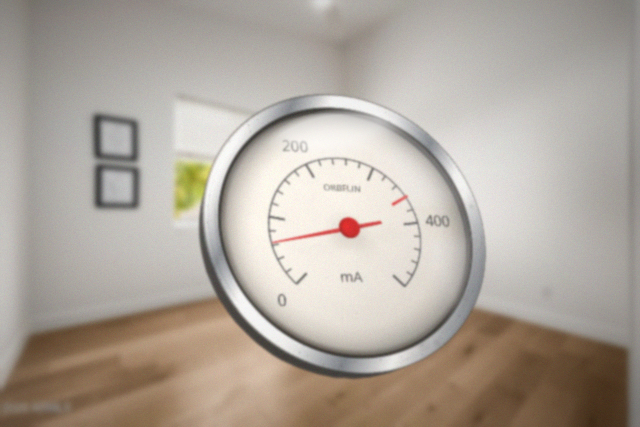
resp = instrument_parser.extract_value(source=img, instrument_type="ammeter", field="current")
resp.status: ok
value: 60 mA
